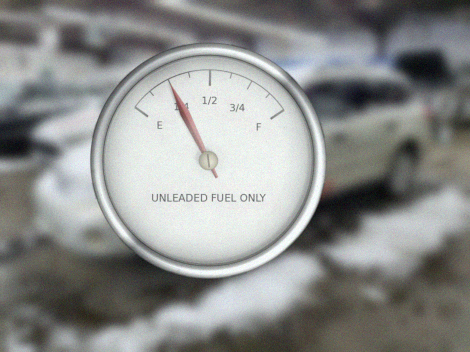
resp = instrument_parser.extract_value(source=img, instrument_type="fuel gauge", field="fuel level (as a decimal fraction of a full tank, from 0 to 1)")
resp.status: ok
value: 0.25
